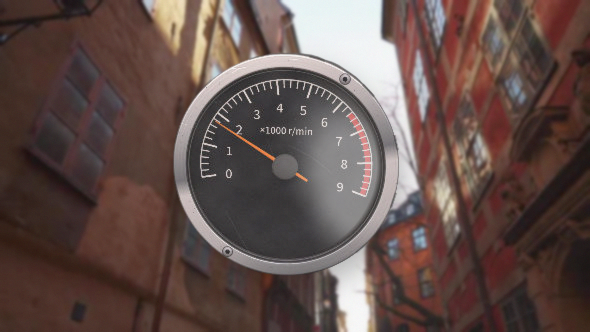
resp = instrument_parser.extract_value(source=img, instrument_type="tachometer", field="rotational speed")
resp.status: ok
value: 1800 rpm
